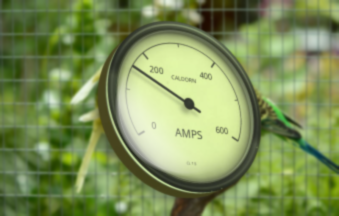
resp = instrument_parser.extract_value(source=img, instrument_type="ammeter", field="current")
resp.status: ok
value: 150 A
